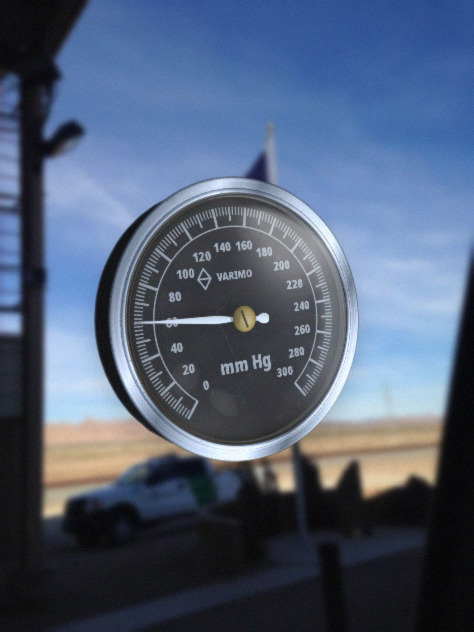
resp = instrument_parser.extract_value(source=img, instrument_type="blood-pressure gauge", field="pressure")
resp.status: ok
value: 60 mmHg
